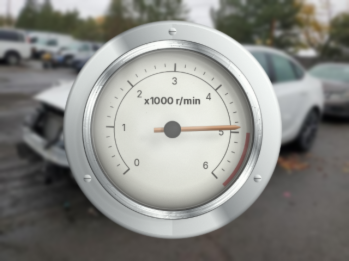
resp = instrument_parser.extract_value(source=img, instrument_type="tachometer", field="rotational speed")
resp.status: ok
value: 4900 rpm
